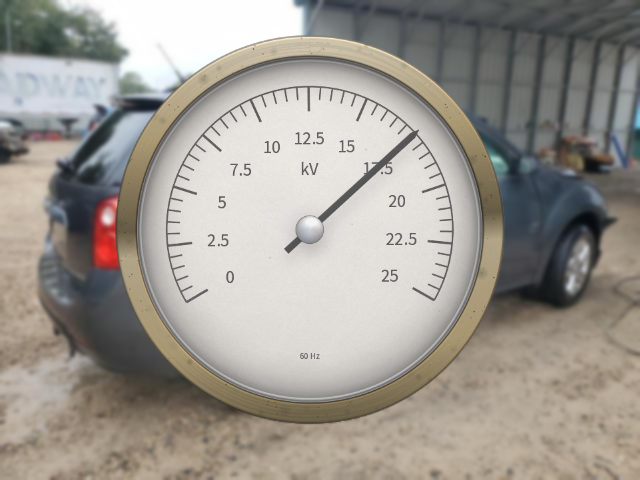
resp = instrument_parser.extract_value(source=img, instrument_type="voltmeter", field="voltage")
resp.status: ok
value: 17.5 kV
